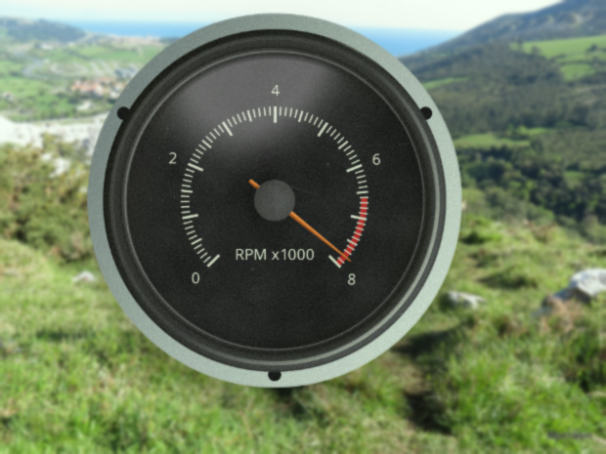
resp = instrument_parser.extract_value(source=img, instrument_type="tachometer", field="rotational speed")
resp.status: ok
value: 7800 rpm
